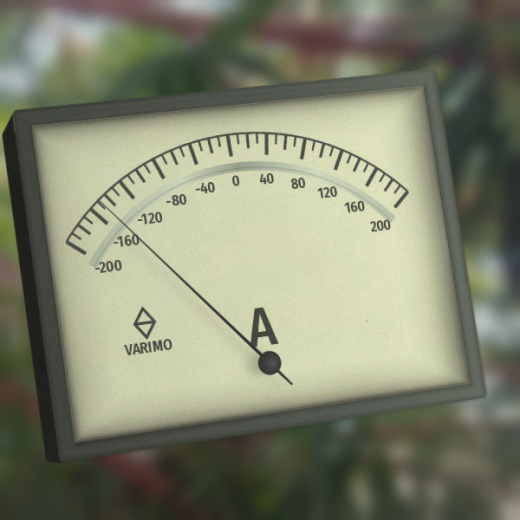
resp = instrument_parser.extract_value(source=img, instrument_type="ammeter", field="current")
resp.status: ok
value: -150 A
